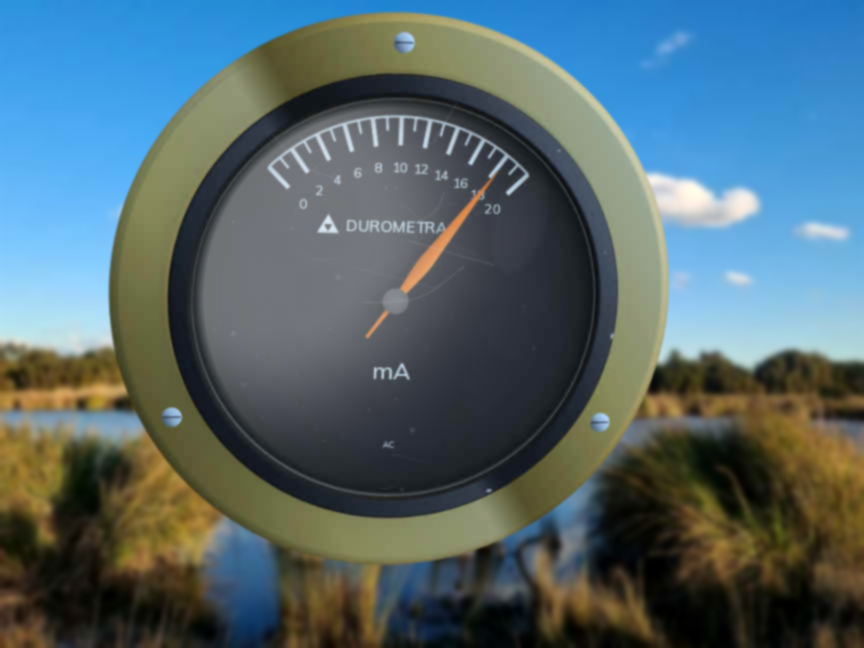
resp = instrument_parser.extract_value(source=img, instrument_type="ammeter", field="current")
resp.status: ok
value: 18 mA
